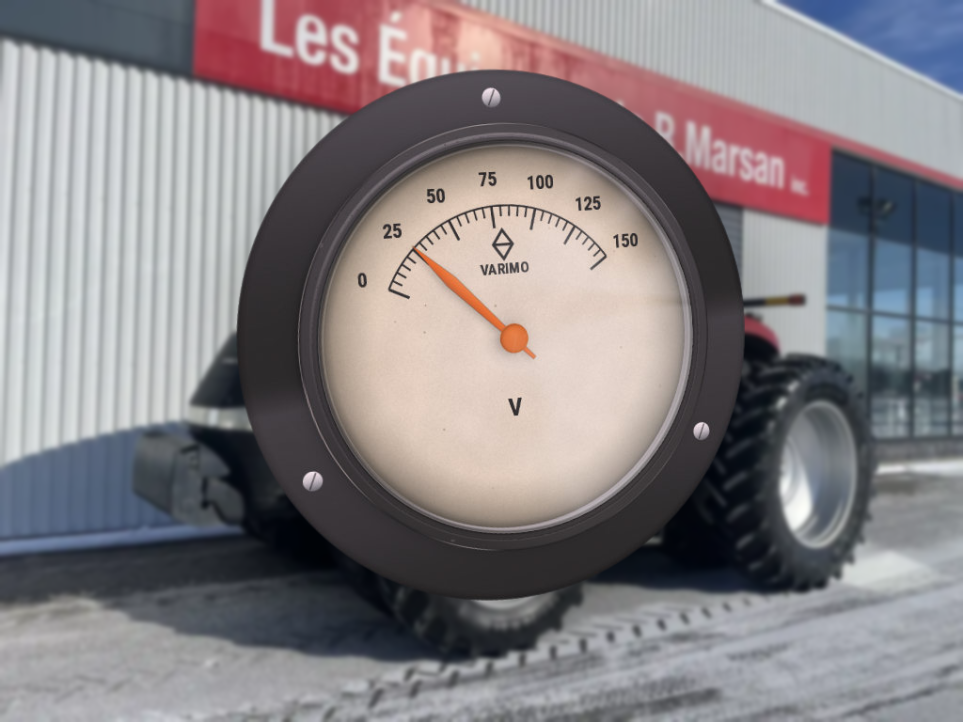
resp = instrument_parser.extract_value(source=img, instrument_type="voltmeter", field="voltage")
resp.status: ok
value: 25 V
